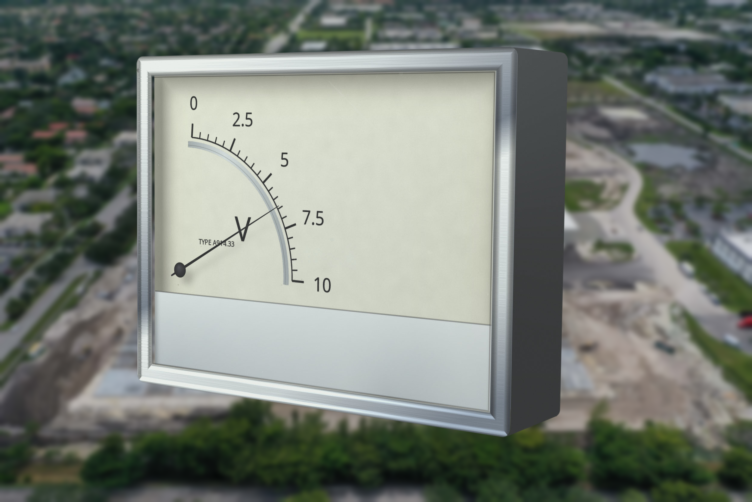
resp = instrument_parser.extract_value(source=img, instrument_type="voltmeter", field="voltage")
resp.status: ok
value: 6.5 V
